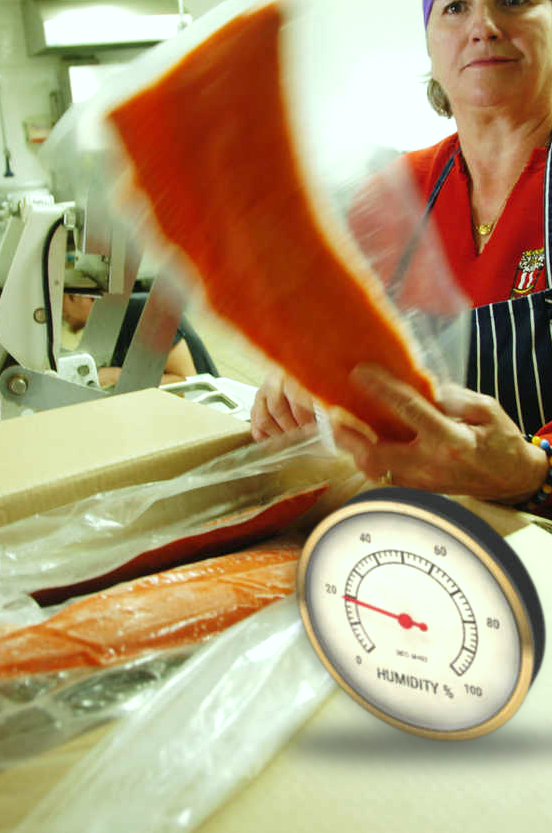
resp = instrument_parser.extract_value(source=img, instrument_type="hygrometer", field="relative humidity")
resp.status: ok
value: 20 %
